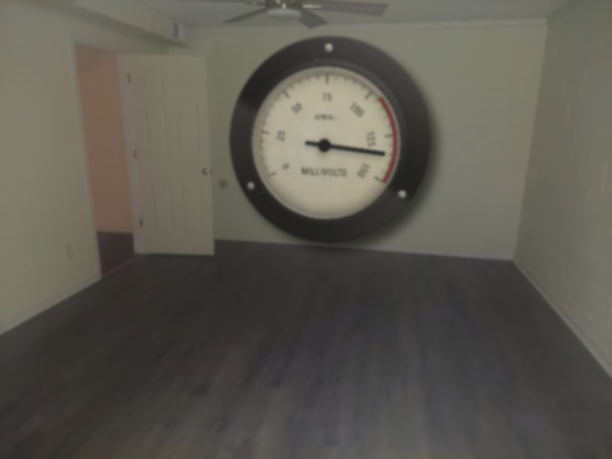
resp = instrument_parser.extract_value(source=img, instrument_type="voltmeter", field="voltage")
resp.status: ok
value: 135 mV
